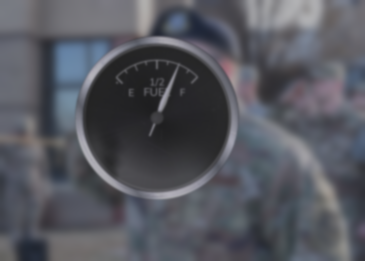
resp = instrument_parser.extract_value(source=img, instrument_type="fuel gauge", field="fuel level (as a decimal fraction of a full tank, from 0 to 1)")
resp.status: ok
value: 0.75
